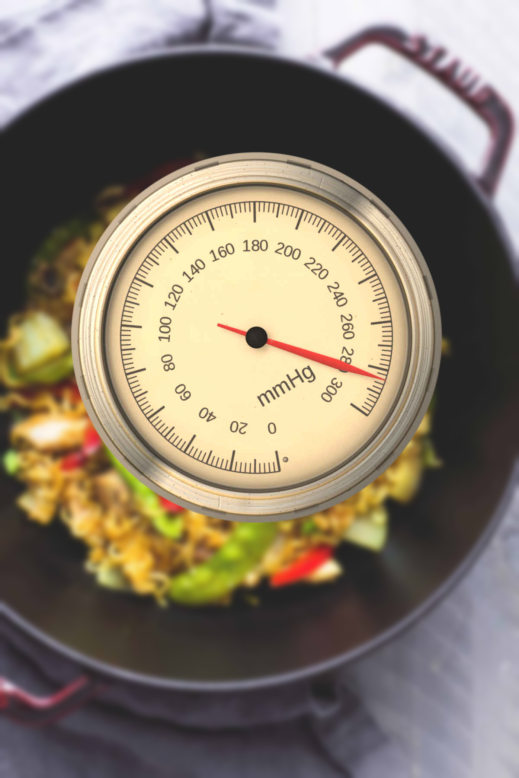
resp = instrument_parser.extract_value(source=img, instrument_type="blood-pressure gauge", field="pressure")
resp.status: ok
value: 284 mmHg
